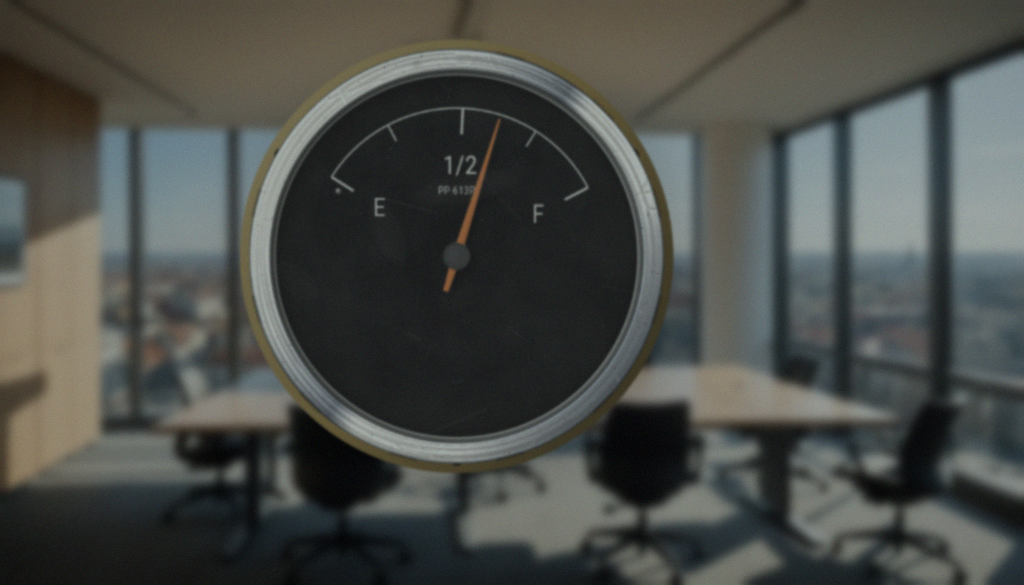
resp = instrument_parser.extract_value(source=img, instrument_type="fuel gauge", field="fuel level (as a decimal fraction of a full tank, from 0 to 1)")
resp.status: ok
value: 0.625
